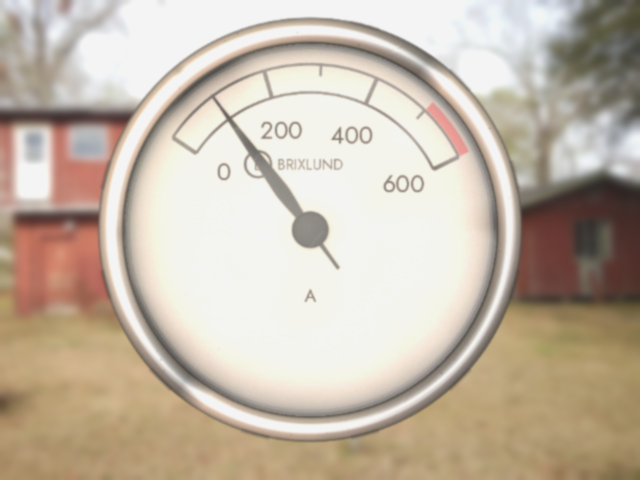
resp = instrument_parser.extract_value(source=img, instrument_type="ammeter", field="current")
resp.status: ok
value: 100 A
